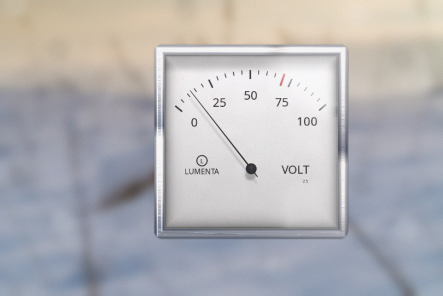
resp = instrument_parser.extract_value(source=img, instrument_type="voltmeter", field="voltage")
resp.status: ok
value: 12.5 V
